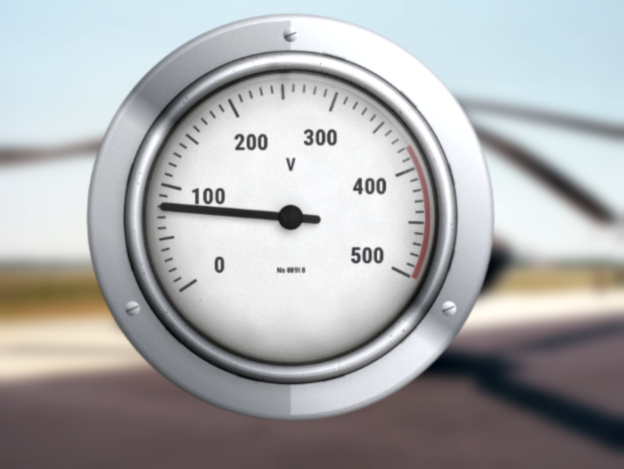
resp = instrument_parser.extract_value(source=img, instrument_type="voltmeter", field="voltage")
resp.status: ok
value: 80 V
